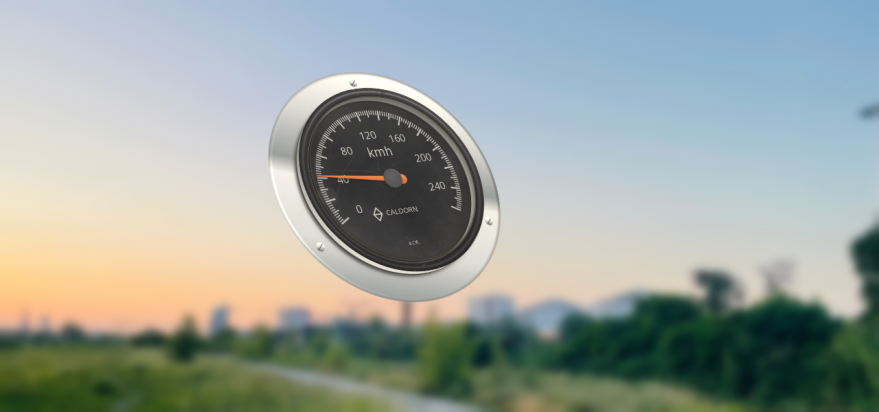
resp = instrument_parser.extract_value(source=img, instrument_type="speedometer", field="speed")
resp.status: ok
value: 40 km/h
